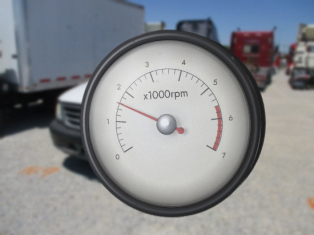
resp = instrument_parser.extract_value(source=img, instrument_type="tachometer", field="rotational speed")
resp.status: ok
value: 1600 rpm
